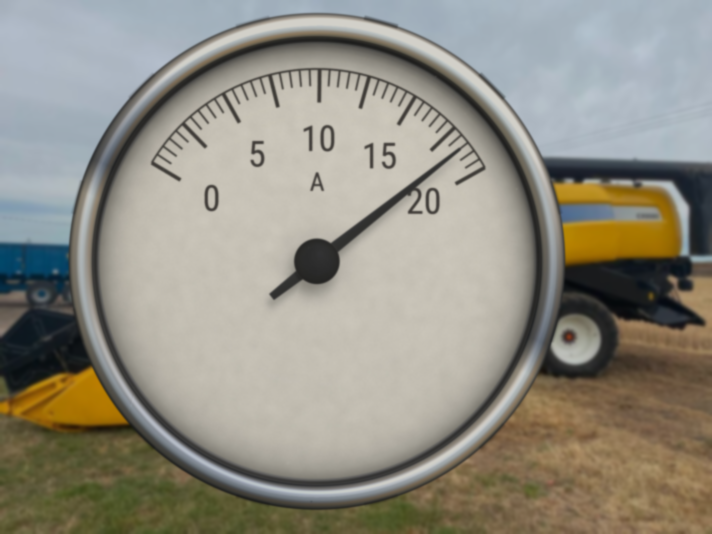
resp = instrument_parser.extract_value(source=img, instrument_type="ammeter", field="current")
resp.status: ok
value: 18.5 A
